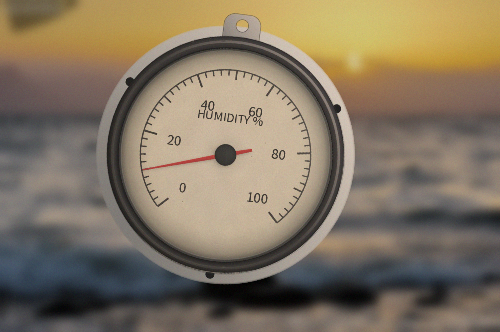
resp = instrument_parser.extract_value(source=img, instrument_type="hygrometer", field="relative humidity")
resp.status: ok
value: 10 %
